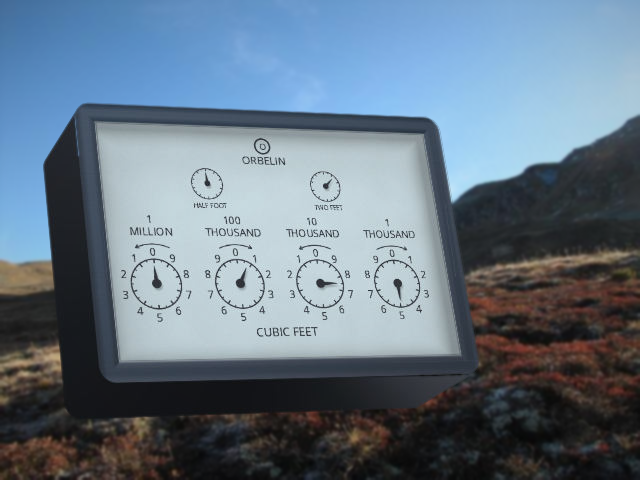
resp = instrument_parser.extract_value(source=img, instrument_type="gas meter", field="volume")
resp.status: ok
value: 7500 ft³
